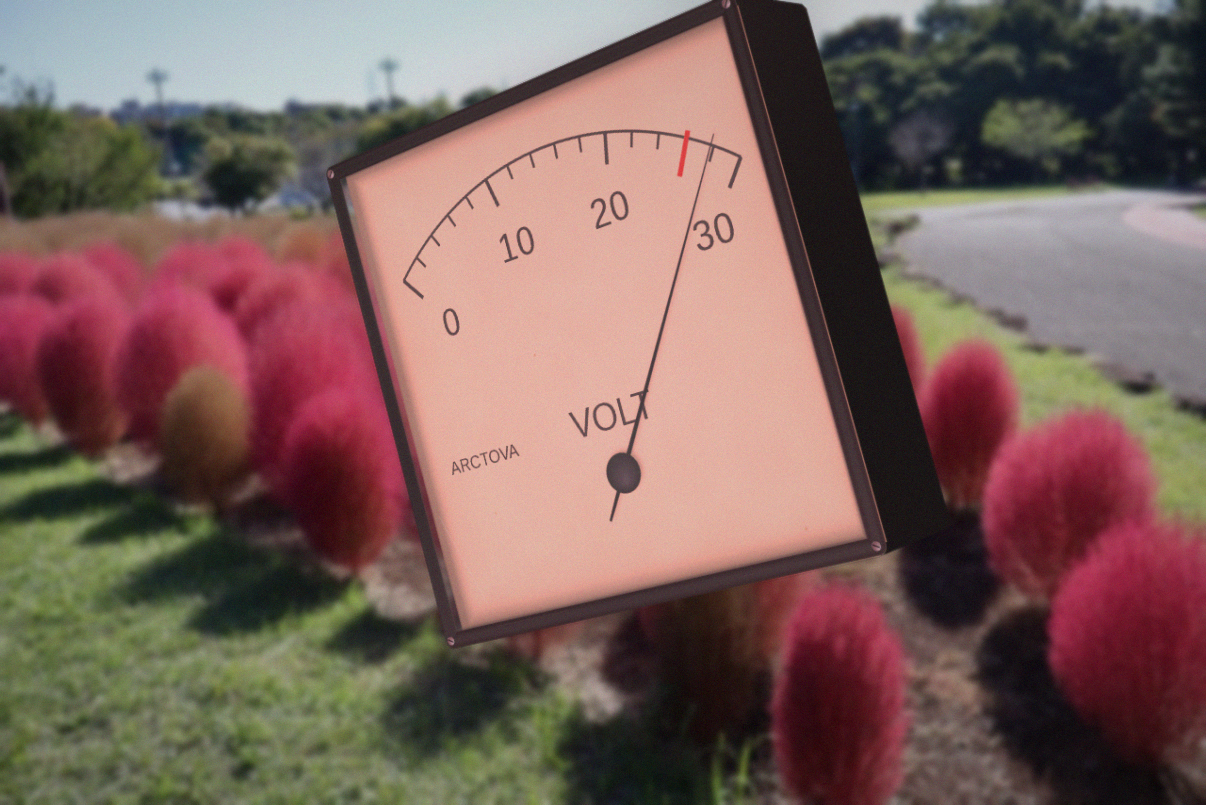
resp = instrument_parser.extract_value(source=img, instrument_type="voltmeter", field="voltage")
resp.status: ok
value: 28 V
